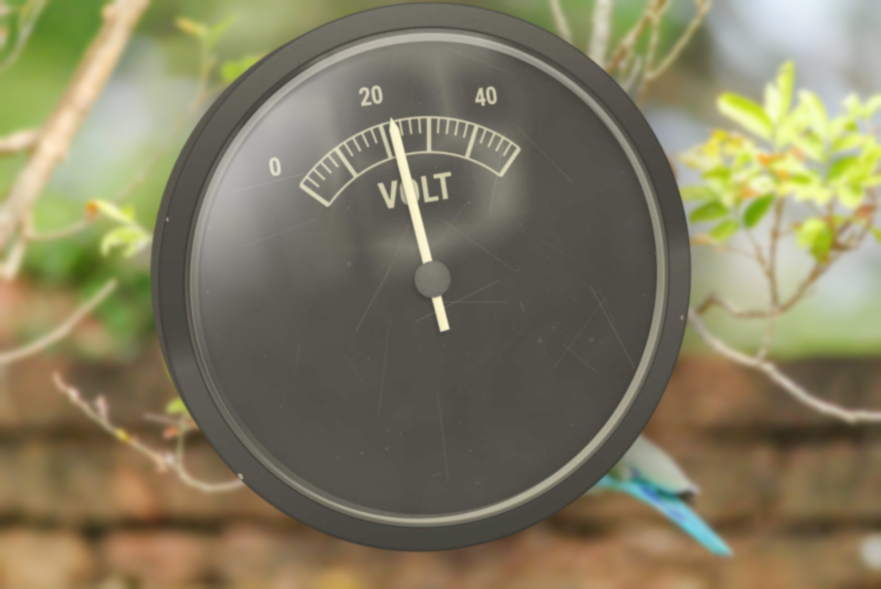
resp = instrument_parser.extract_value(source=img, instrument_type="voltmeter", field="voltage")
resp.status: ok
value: 22 V
